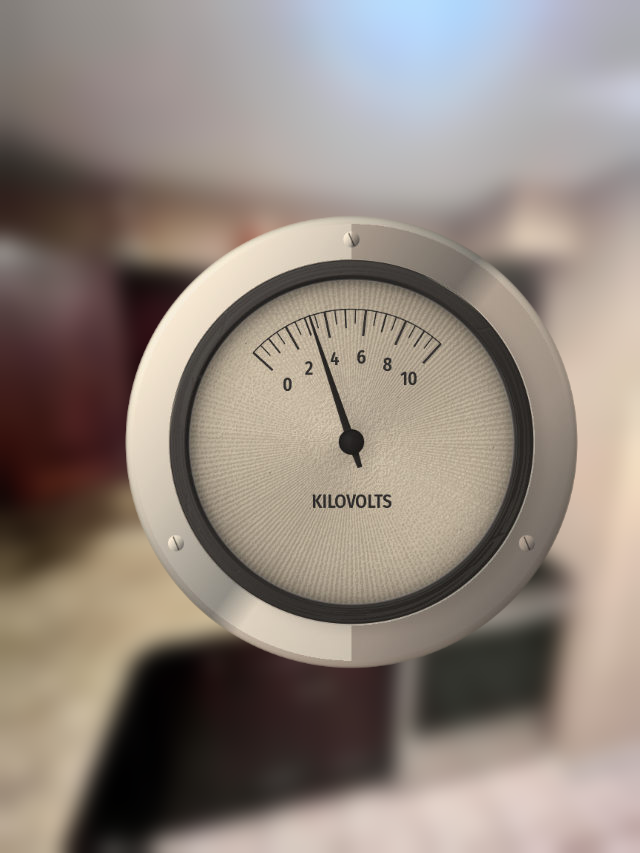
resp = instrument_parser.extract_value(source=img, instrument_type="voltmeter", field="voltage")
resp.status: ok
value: 3.25 kV
